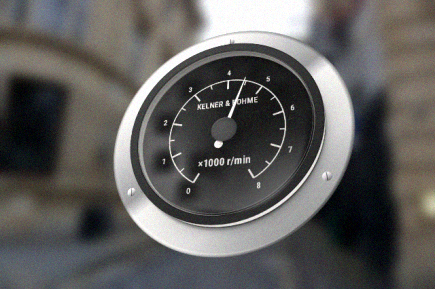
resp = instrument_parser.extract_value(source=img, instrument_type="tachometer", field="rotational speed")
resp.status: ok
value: 4500 rpm
